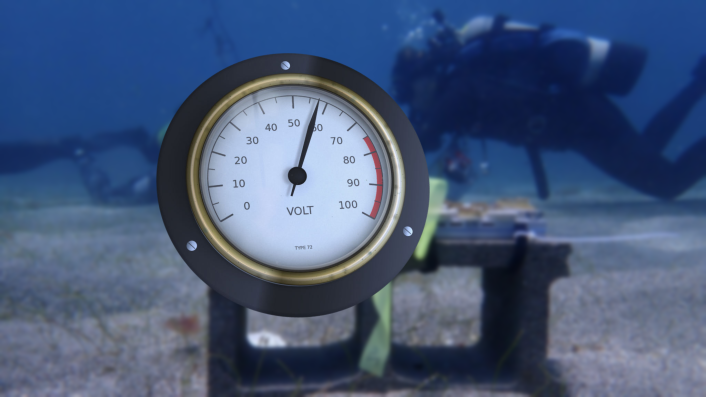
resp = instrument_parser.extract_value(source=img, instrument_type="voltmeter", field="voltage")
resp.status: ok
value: 57.5 V
